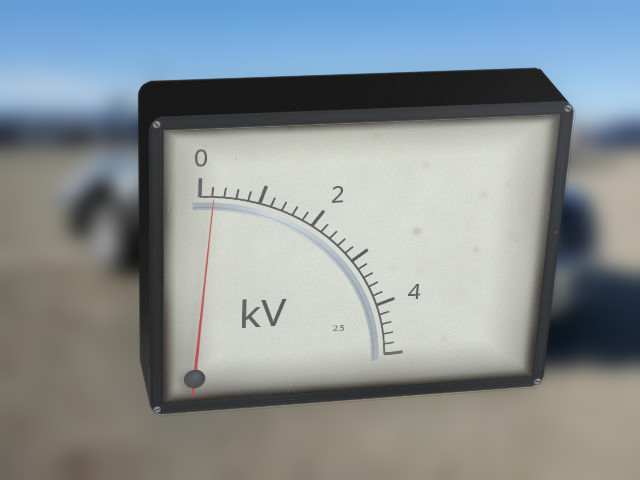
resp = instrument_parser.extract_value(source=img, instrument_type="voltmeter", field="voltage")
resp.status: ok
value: 0.2 kV
